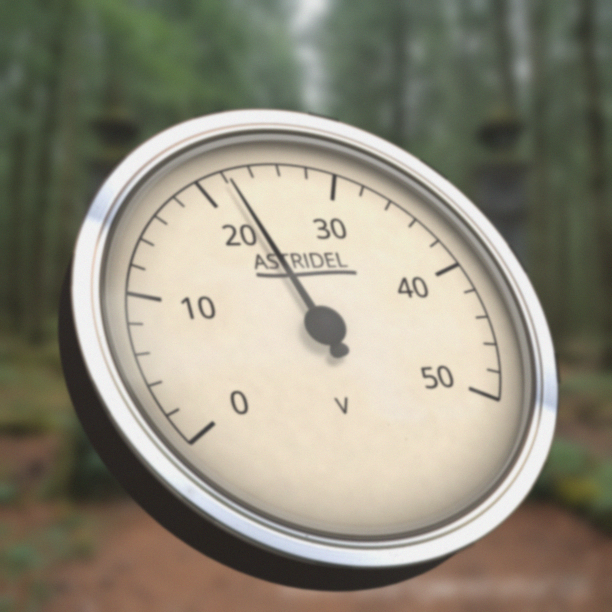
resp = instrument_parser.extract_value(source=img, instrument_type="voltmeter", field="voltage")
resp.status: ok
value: 22 V
